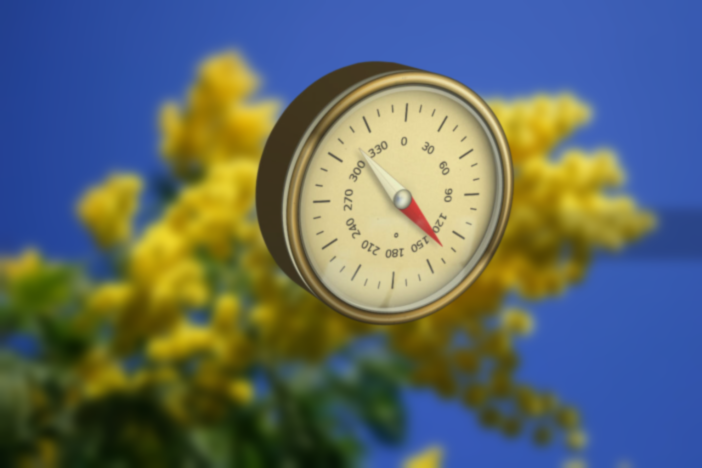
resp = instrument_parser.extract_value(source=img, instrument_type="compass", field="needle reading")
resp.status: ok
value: 135 °
